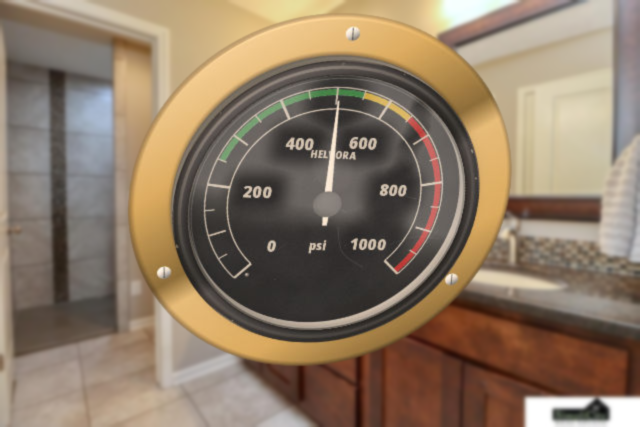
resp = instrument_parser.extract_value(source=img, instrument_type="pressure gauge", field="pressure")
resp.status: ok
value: 500 psi
